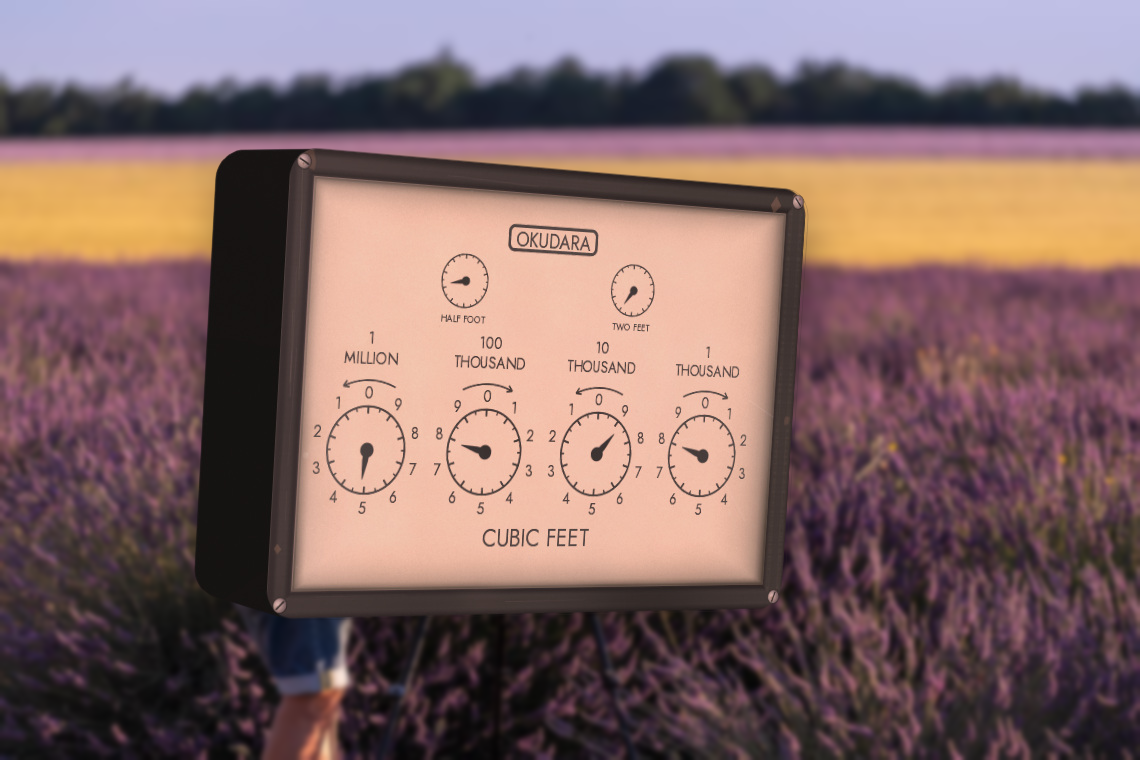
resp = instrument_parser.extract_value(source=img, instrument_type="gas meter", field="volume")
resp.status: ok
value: 478800 ft³
